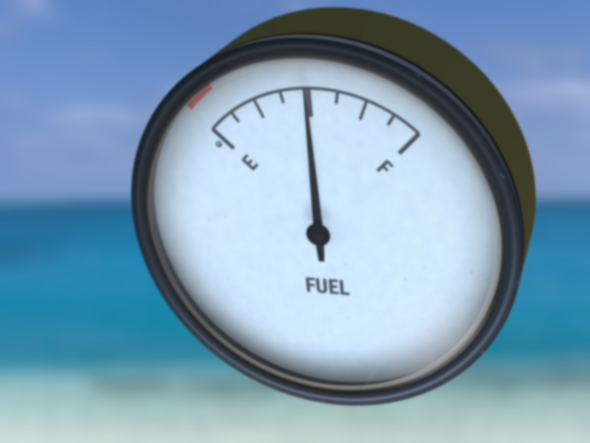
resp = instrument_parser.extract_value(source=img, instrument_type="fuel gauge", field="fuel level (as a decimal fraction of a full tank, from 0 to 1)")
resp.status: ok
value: 0.5
